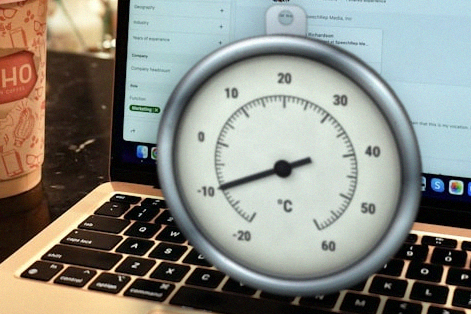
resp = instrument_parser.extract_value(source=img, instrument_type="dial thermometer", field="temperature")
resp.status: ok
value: -10 °C
